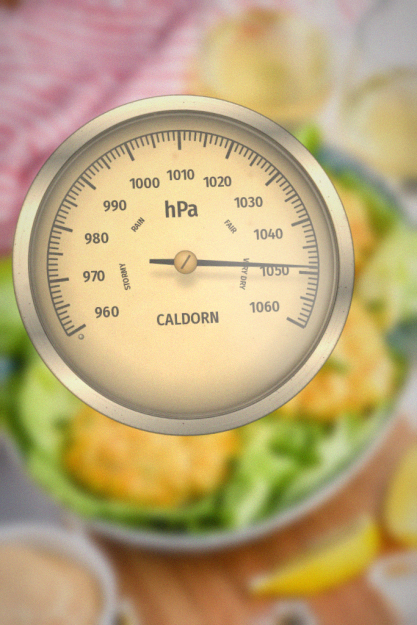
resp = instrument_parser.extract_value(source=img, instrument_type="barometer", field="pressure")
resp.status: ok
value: 1049 hPa
